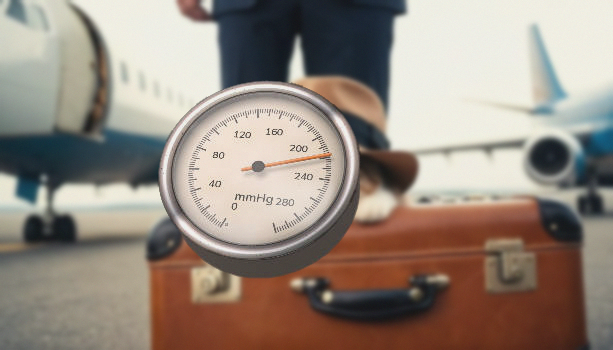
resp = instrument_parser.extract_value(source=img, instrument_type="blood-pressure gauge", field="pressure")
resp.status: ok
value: 220 mmHg
